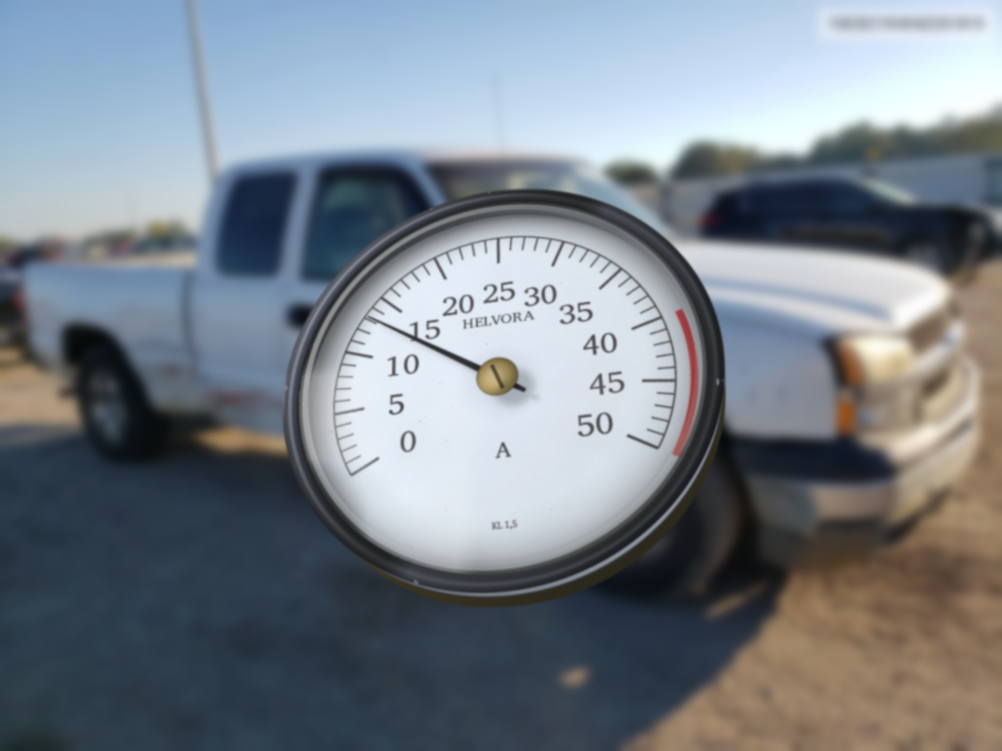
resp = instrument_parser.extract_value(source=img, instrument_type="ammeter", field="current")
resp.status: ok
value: 13 A
